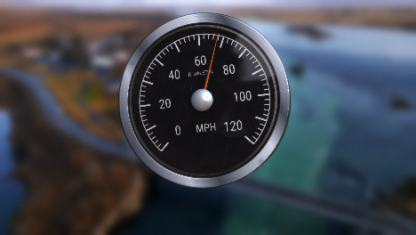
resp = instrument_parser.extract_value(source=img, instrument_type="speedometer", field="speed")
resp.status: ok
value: 68 mph
